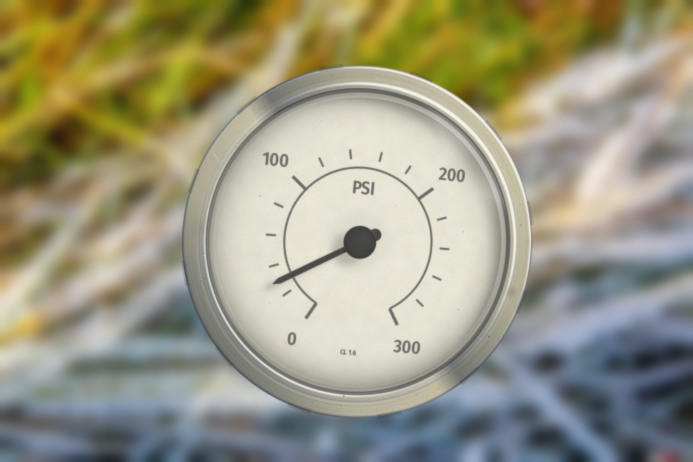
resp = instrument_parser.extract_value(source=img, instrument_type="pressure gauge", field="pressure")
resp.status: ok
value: 30 psi
